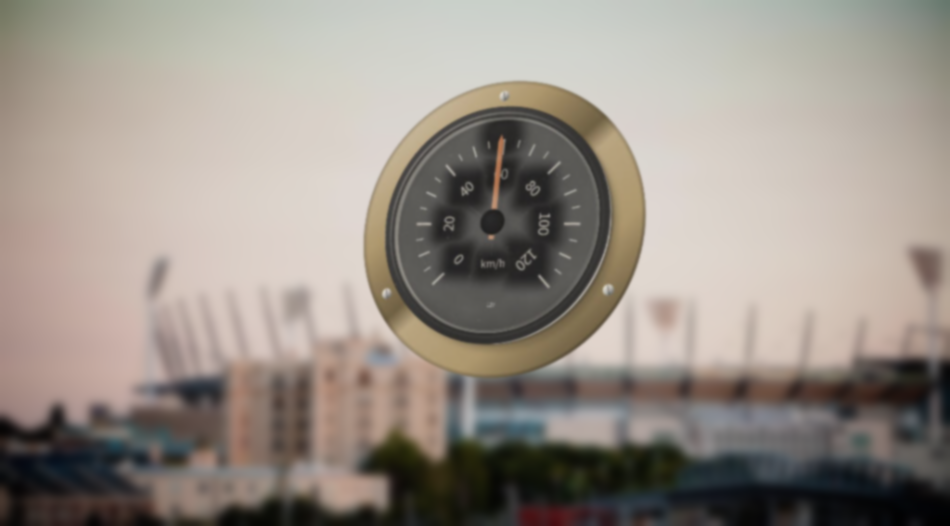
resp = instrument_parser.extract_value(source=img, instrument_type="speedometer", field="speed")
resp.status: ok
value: 60 km/h
